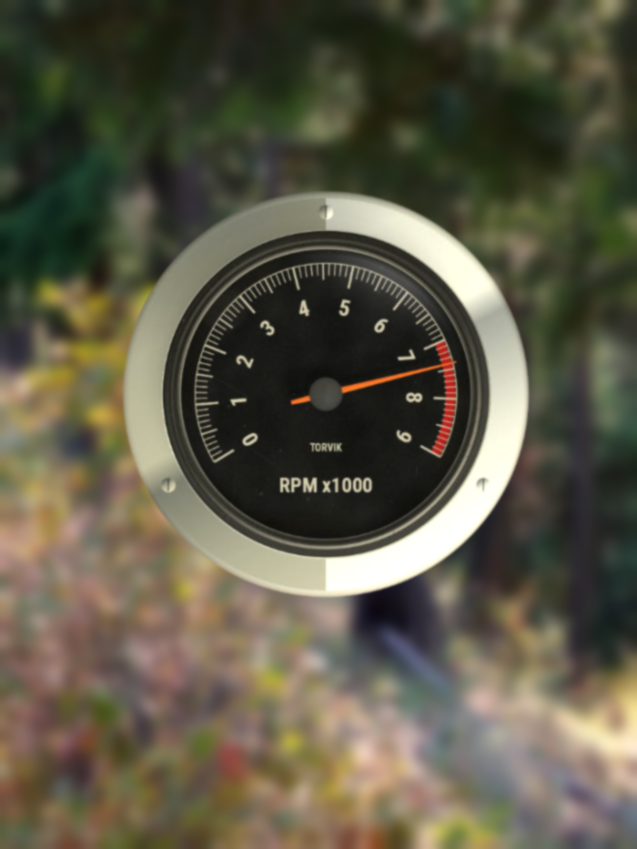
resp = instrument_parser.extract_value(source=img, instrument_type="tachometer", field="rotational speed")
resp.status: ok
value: 7400 rpm
